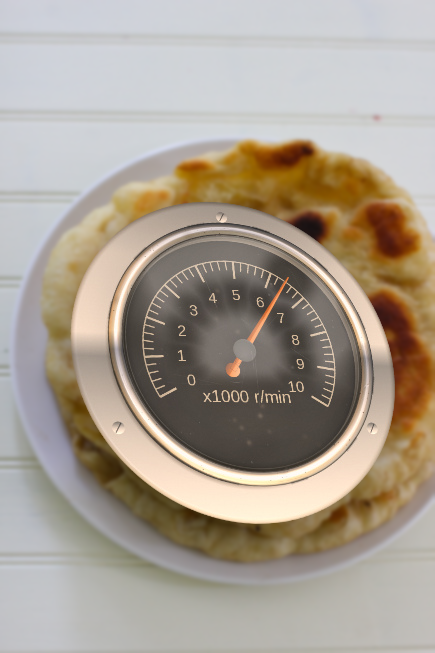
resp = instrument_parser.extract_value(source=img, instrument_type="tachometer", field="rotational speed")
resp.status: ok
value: 6400 rpm
